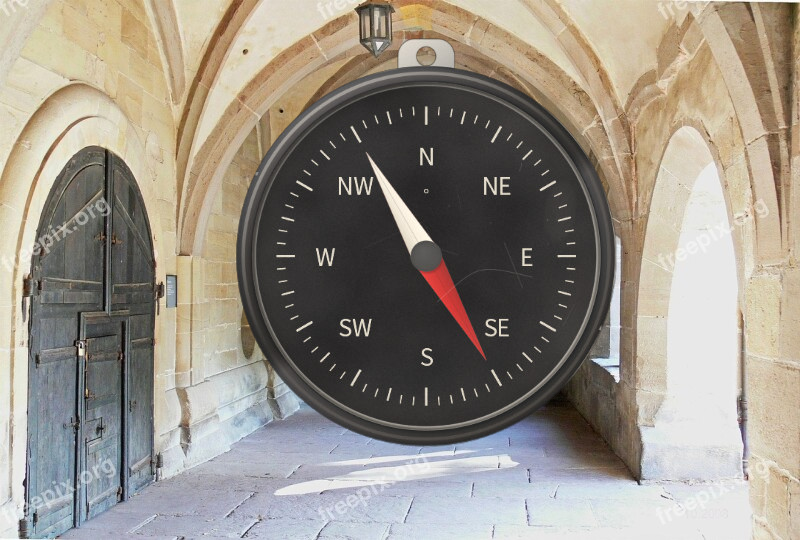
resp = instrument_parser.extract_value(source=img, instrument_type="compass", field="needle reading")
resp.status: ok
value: 150 °
